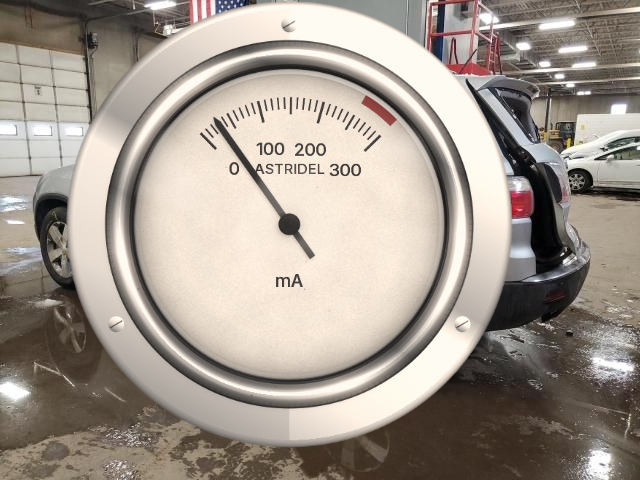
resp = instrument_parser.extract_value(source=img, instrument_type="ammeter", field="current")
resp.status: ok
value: 30 mA
